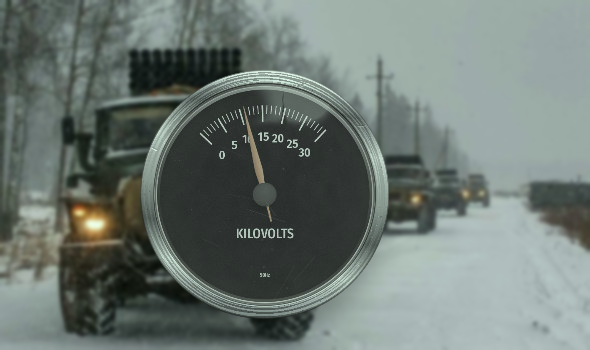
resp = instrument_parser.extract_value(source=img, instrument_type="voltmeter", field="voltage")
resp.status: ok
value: 11 kV
